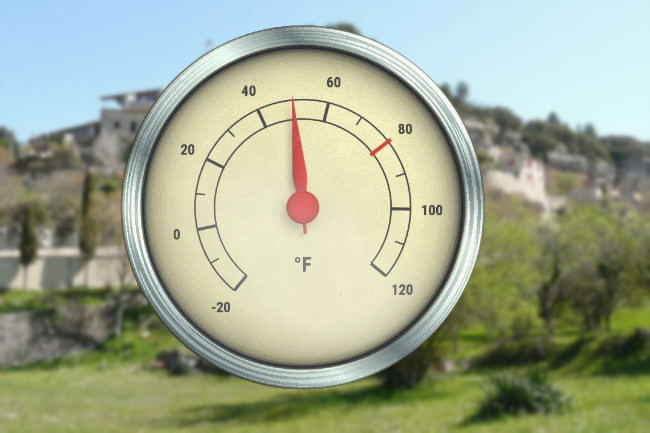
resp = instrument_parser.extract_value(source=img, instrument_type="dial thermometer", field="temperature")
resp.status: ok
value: 50 °F
